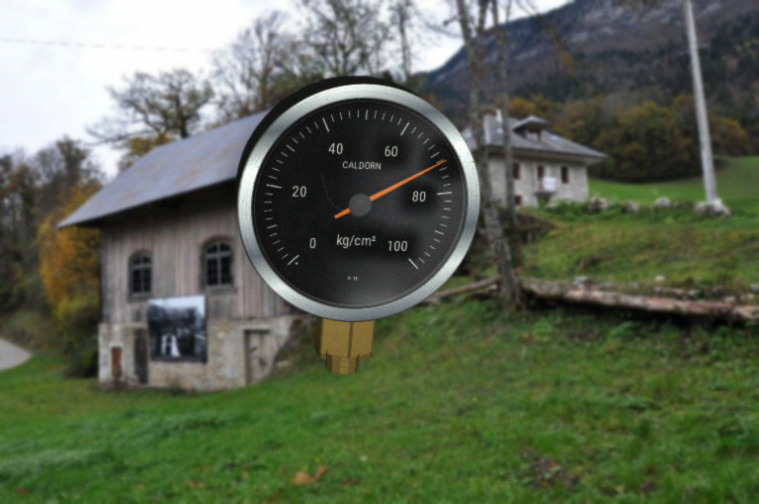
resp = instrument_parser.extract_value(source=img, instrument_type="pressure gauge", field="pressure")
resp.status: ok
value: 72 kg/cm²
